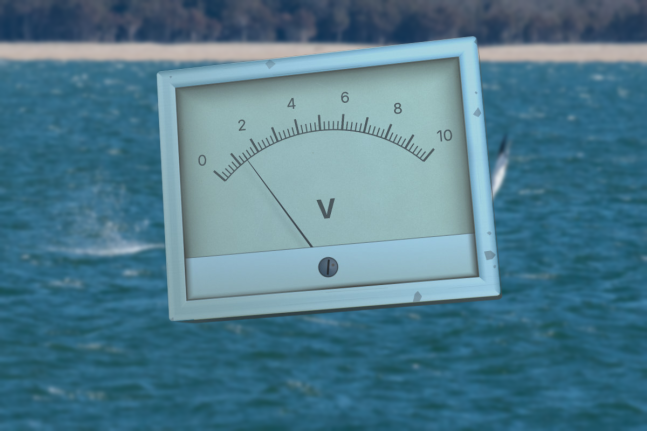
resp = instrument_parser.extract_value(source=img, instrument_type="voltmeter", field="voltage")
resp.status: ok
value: 1.4 V
